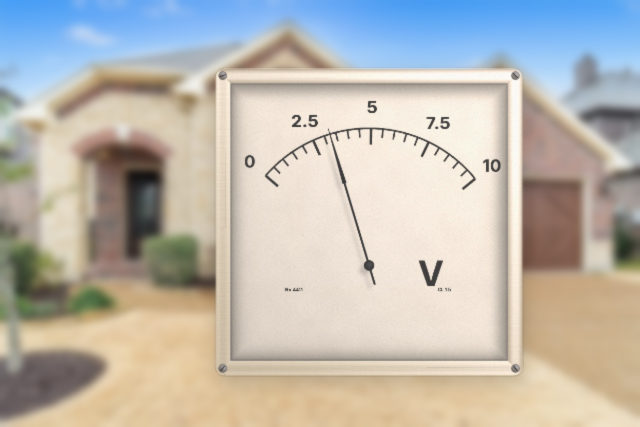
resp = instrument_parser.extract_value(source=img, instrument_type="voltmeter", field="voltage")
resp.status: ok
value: 3.25 V
